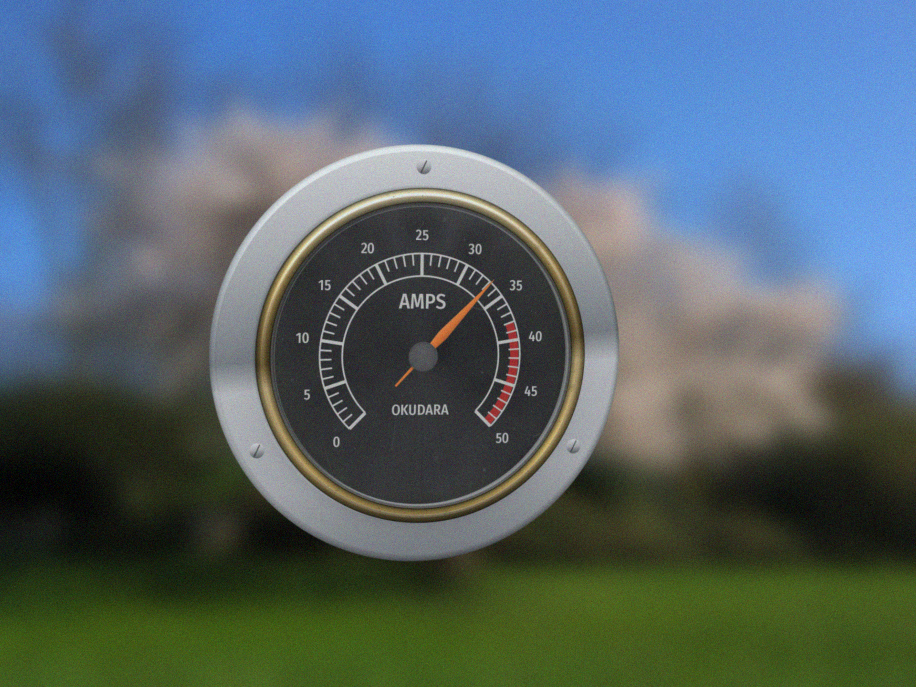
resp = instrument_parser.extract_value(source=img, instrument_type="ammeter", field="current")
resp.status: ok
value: 33 A
